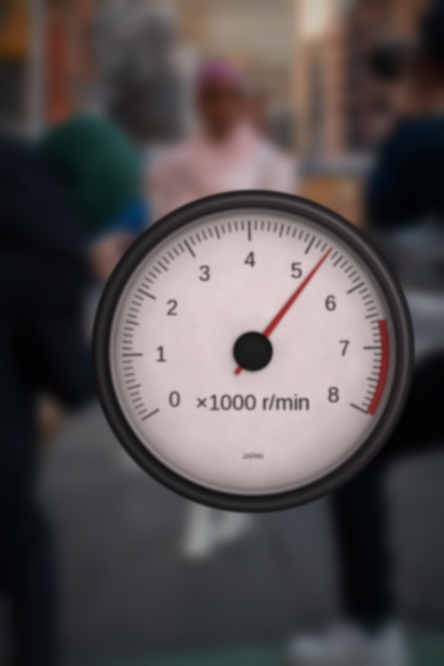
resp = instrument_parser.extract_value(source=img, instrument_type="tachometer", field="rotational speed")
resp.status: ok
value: 5300 rpm
